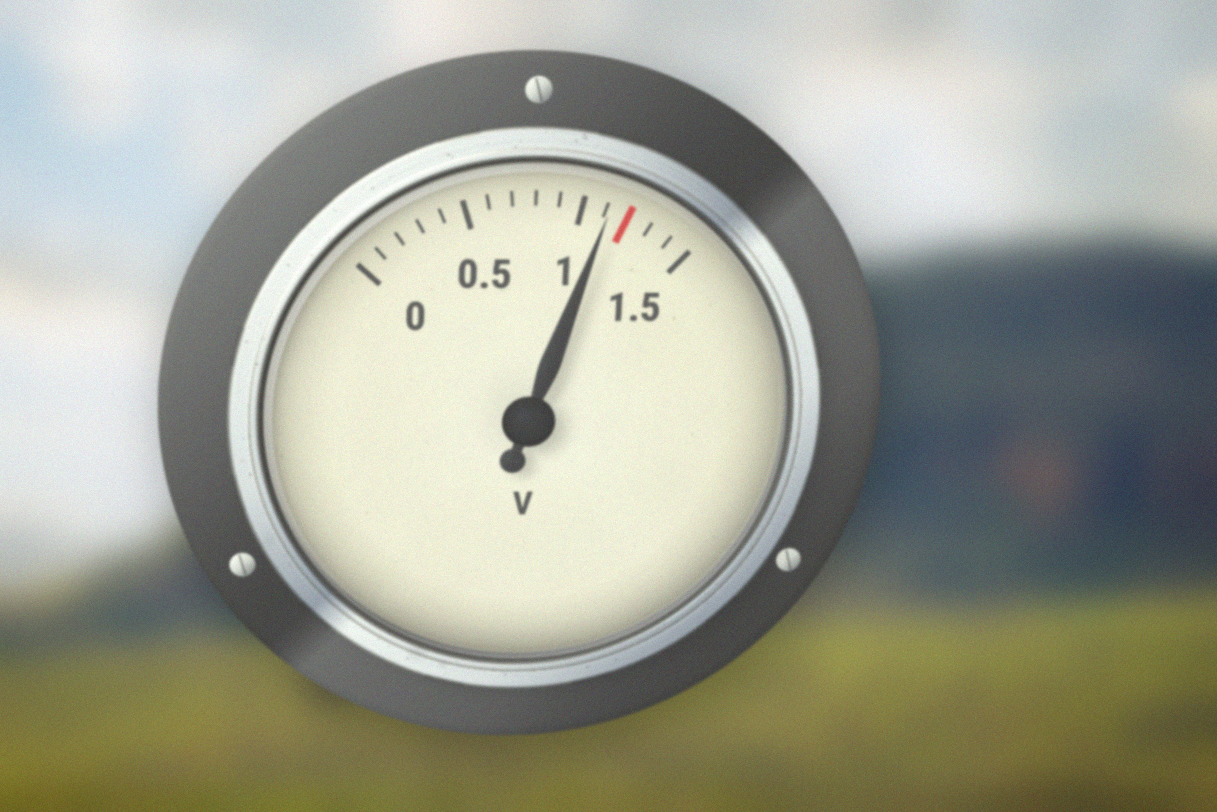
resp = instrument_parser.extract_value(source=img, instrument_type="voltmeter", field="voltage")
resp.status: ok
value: 1.1 V
